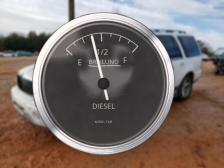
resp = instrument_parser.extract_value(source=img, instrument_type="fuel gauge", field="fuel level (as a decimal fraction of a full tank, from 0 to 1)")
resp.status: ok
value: 0.375
